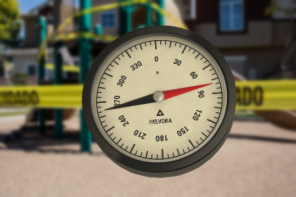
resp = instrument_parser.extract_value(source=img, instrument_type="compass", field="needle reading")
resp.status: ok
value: 80 °
